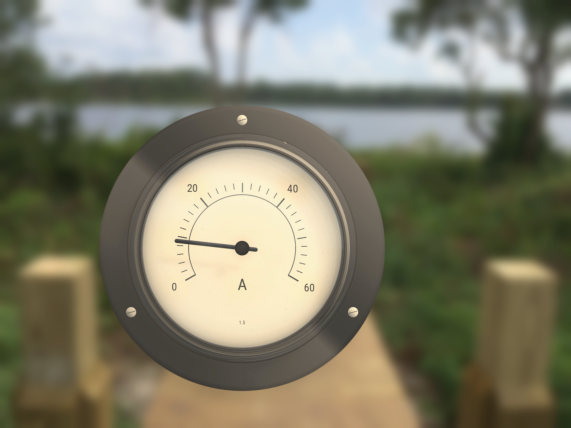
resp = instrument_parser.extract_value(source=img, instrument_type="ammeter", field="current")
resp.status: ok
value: 9 A
